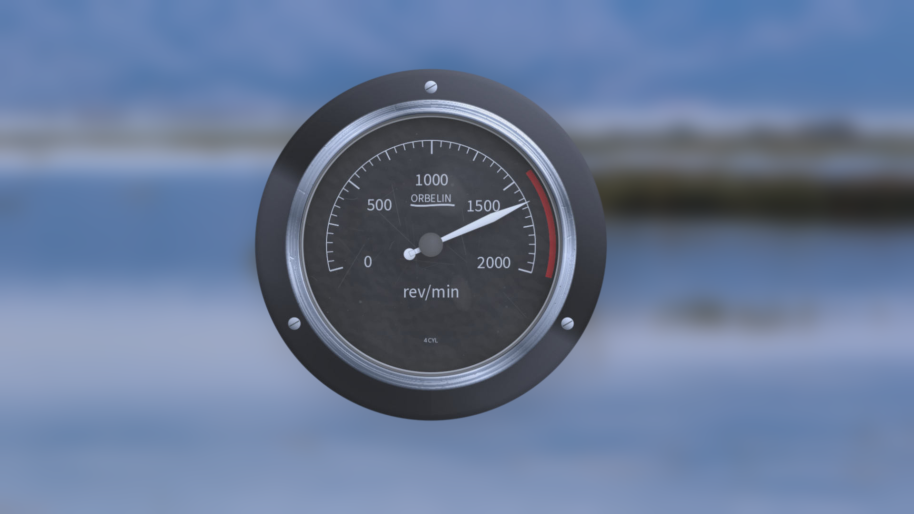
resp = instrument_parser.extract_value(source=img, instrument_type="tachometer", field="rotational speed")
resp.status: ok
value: 1625 rpm
